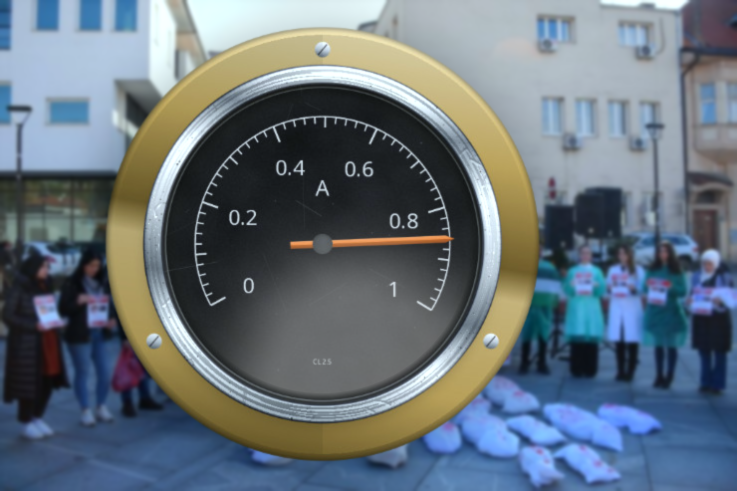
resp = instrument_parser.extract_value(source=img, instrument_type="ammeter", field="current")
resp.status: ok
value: 0.86 A
